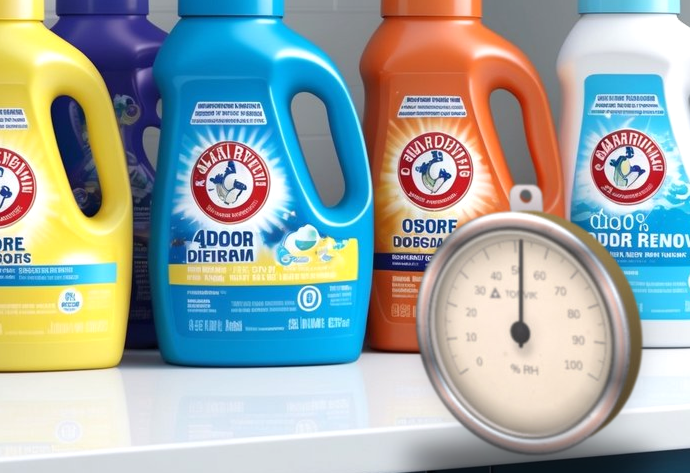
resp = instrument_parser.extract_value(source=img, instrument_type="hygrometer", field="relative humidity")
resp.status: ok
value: 52.5 %
